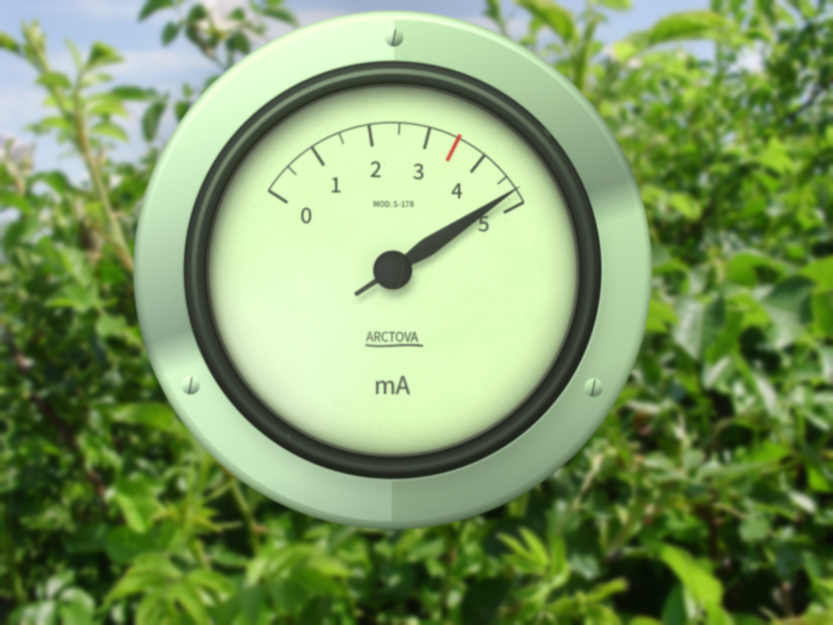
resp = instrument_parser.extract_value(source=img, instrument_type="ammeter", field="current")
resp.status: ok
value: 4.75 mA
